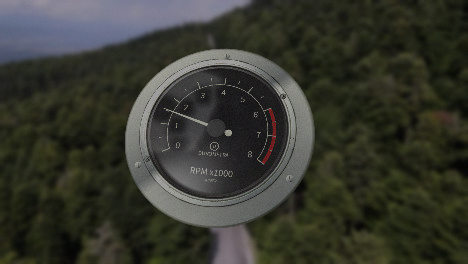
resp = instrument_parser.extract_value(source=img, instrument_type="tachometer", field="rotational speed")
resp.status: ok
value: 1500 rpm
